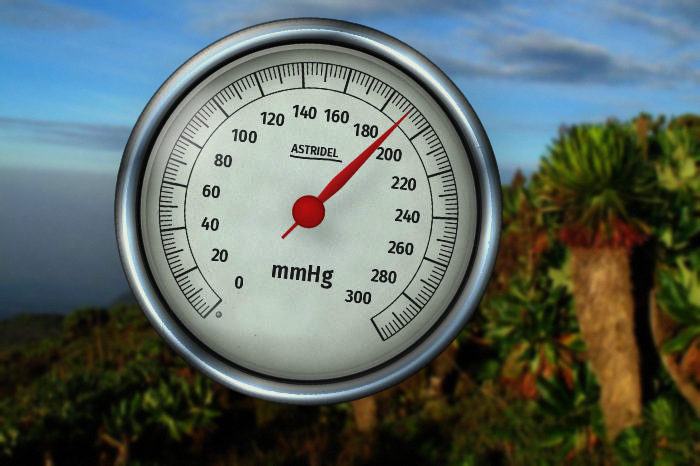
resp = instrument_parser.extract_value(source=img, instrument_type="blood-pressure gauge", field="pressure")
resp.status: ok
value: 190 mmHg
